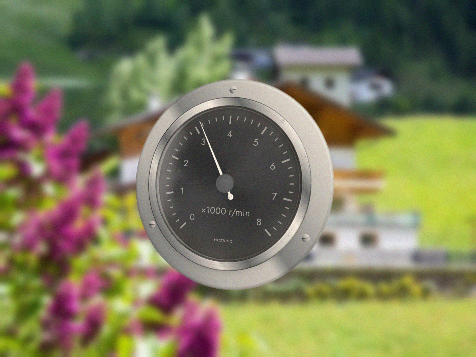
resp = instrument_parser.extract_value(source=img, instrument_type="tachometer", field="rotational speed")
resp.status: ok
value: 3200 rpm
